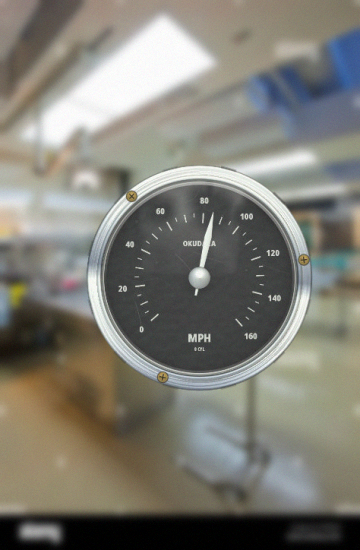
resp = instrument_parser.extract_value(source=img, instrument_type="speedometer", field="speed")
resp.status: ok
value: 85 mph
